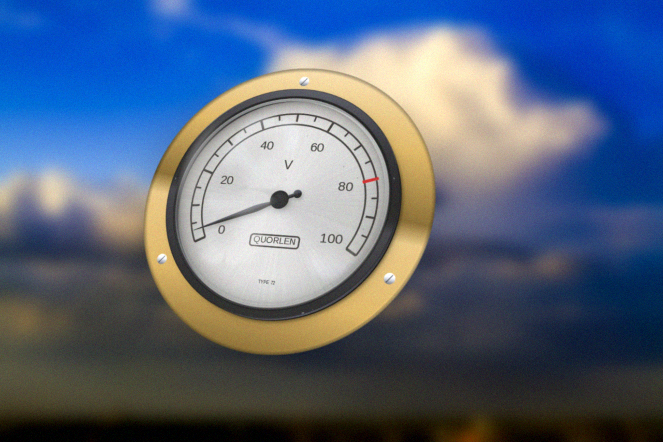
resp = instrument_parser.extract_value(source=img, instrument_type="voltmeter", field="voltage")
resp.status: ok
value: 2.5 V
